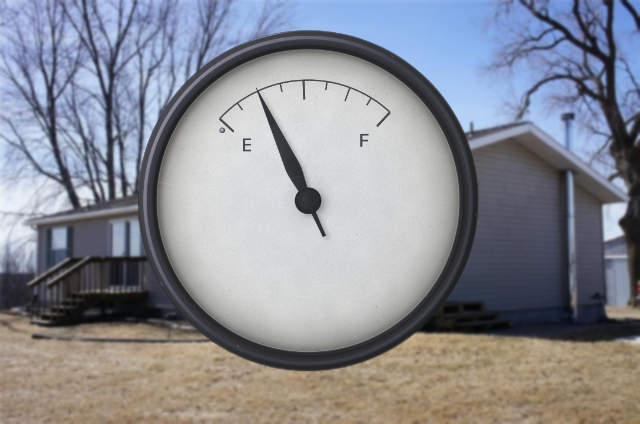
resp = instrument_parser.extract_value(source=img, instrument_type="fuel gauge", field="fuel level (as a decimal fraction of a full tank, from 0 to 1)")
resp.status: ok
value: 0.25
